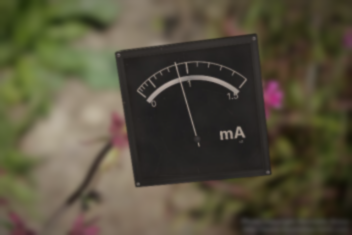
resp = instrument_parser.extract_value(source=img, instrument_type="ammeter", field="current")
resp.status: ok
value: 0.9 mA
